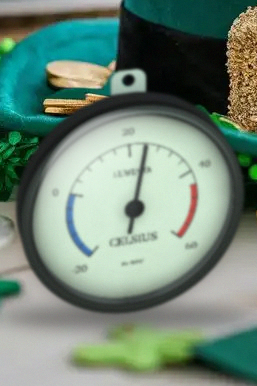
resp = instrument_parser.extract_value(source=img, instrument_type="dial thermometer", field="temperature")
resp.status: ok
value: 24 °C
